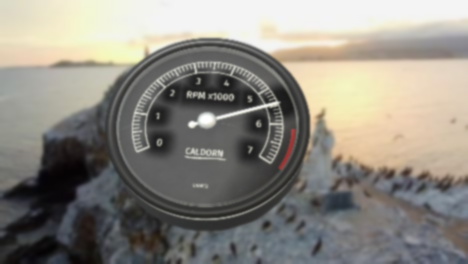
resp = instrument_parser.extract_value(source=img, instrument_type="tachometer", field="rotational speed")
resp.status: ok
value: 5500 rpm
